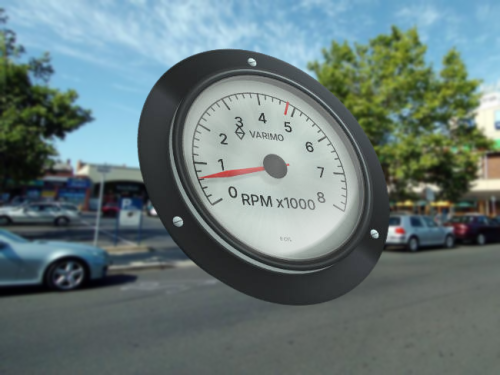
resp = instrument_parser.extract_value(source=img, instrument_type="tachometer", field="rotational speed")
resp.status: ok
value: 600 rpm
